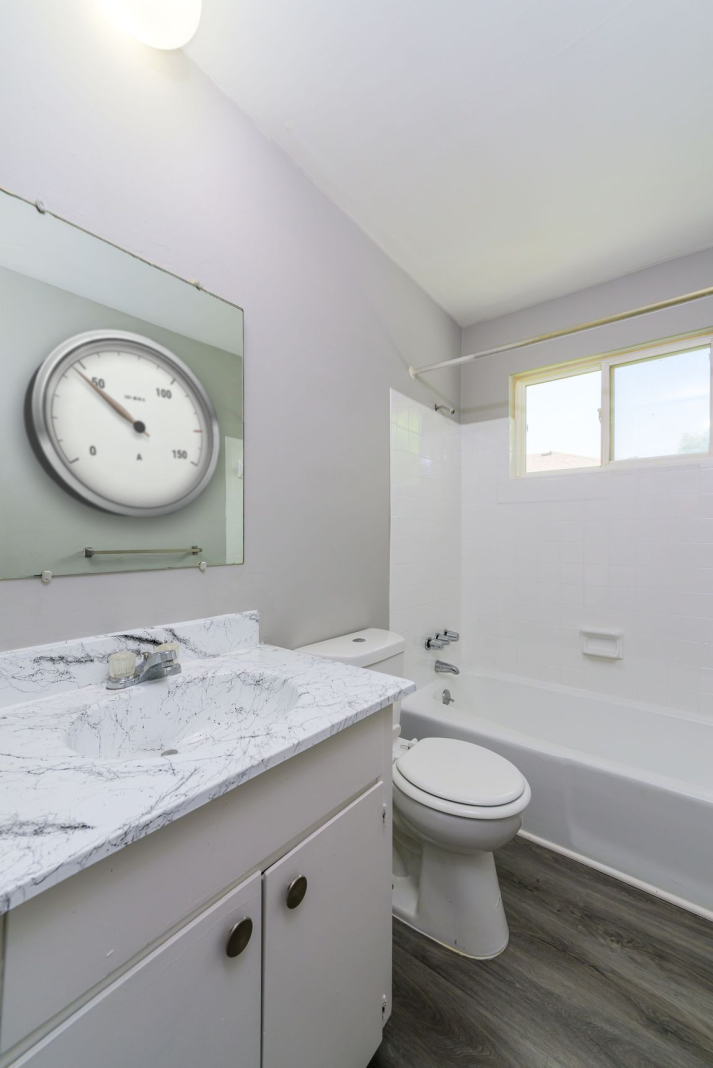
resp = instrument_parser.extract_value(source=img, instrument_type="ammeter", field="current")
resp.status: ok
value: 45 A
